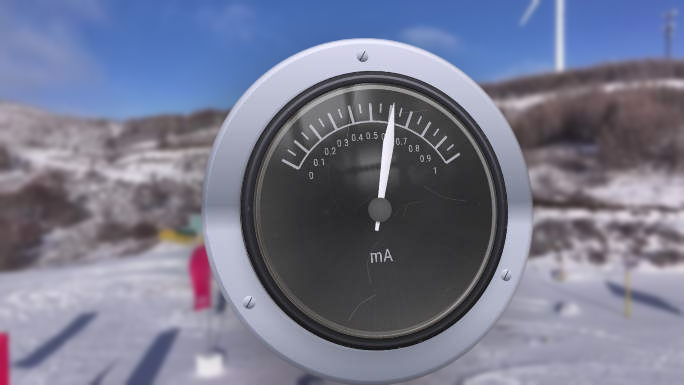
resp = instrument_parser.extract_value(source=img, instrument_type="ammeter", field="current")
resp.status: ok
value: 0.6 mA
